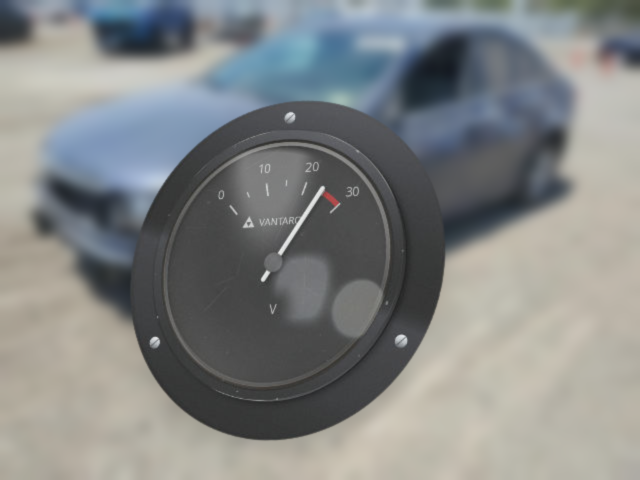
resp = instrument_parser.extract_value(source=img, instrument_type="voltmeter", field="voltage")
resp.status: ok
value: 25 V
